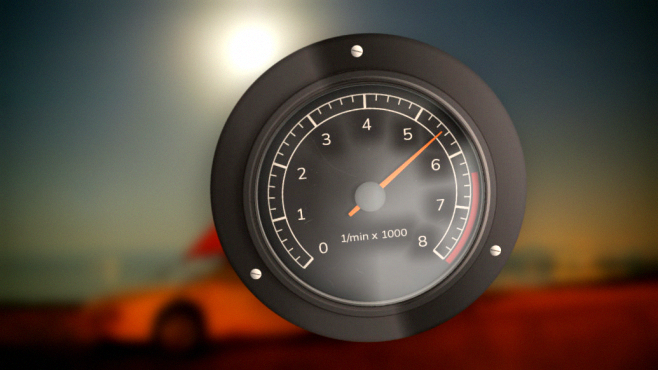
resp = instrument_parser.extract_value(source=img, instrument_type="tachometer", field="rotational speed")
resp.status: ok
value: 5500 rpm
